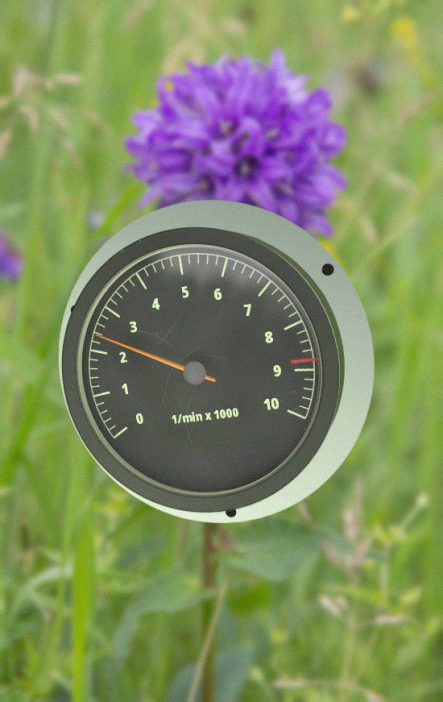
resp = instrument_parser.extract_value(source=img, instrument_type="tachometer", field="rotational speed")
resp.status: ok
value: 2400 rpm
